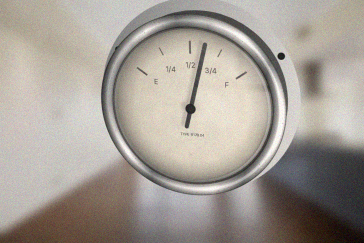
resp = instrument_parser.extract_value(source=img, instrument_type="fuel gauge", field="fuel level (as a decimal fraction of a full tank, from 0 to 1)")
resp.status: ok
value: 0.625
